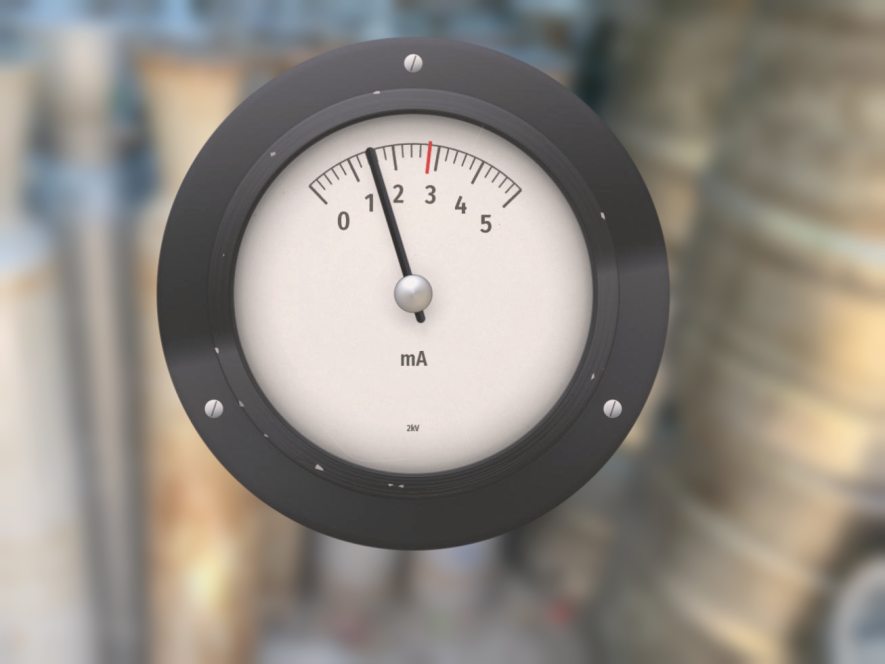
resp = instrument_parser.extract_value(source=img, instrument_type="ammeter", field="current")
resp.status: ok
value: 1.5 mA
